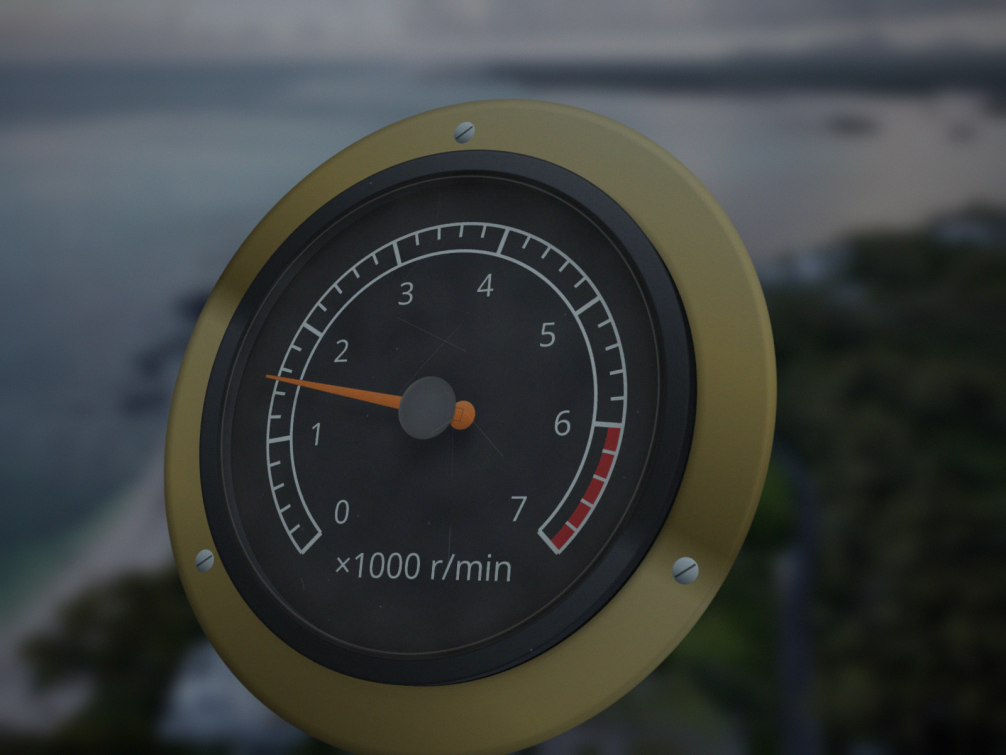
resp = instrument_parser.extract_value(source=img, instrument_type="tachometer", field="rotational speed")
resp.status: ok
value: 1500 rpm
